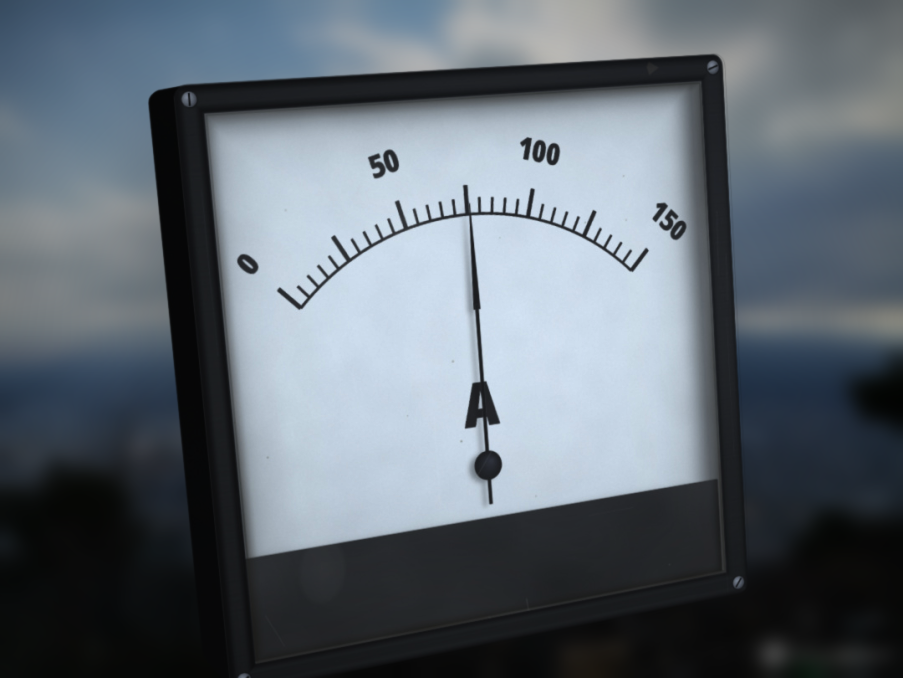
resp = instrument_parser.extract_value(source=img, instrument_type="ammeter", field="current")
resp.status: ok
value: 75 A
